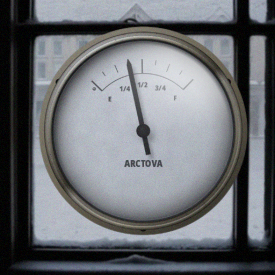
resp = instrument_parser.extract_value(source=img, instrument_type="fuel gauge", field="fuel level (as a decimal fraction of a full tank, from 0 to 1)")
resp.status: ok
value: 0.375
